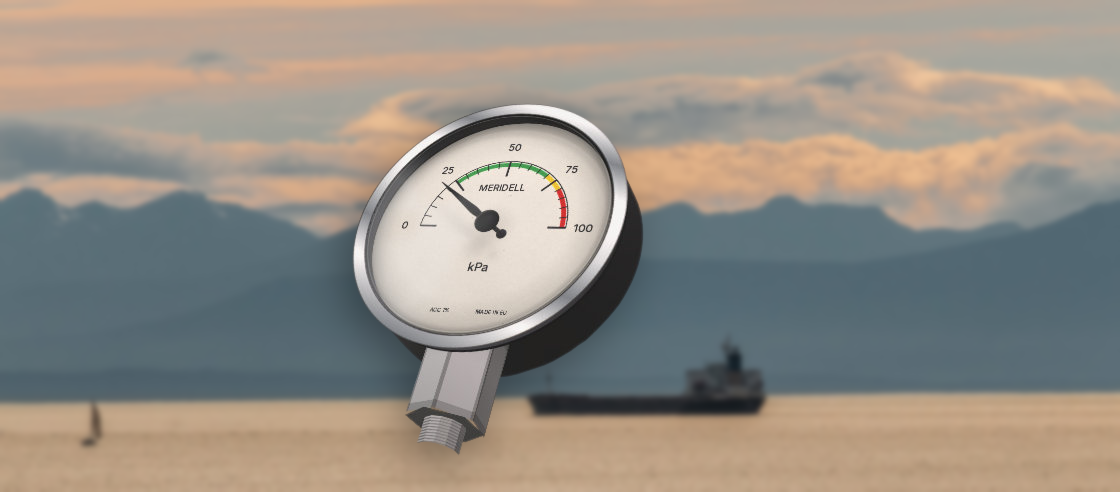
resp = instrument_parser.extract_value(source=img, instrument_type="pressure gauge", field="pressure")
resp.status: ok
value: 20 kPa
